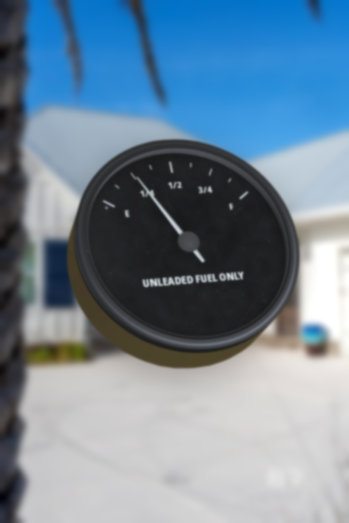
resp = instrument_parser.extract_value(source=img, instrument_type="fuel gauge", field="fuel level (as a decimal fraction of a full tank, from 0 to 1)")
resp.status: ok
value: 0.25
